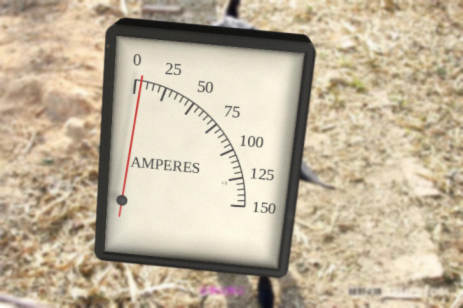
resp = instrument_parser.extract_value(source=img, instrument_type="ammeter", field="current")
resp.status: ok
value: 5 A
